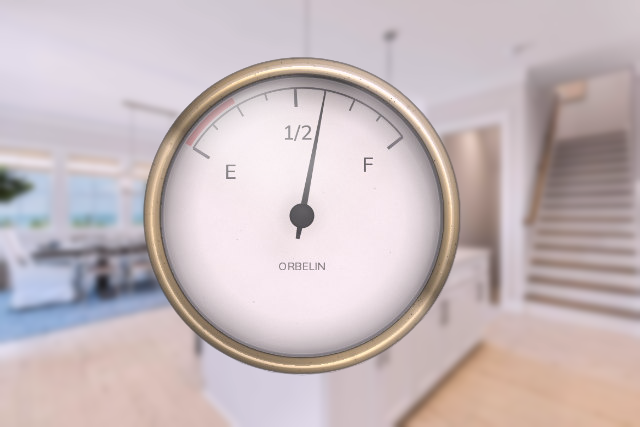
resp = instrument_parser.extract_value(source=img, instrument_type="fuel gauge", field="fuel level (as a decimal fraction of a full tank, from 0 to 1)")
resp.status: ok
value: 0.625
